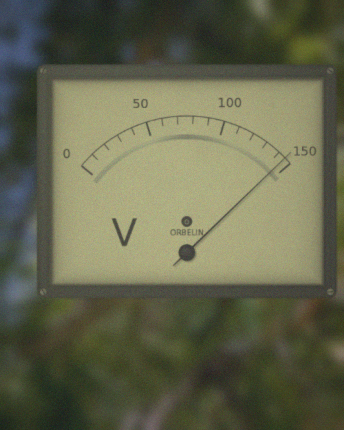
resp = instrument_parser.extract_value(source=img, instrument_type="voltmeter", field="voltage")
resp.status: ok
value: 145 V
